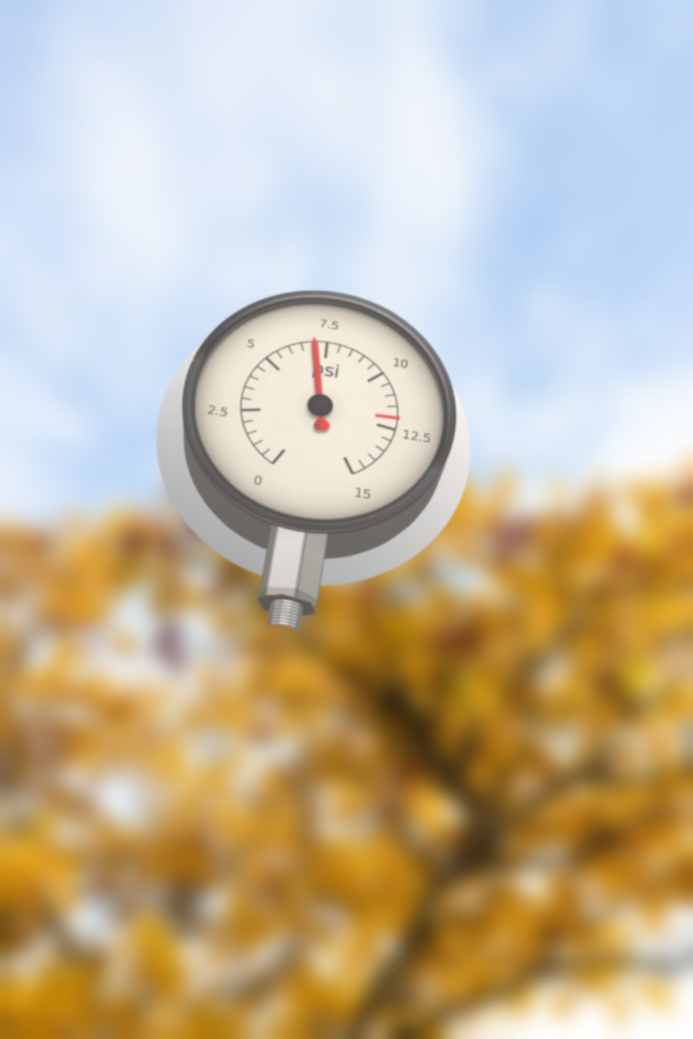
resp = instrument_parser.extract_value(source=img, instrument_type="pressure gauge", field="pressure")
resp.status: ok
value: 7 psi
